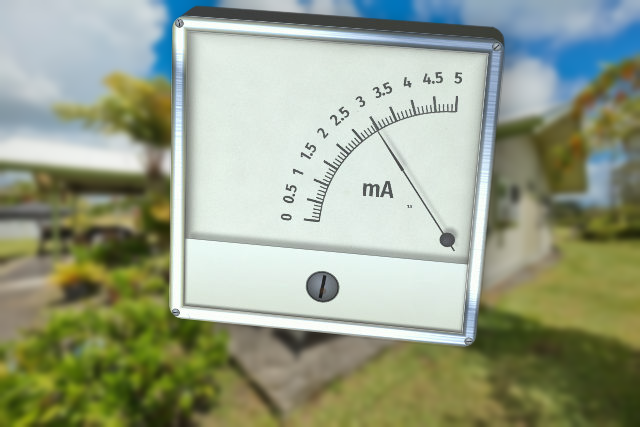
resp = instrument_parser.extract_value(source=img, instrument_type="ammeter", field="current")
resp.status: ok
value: 3 mA
